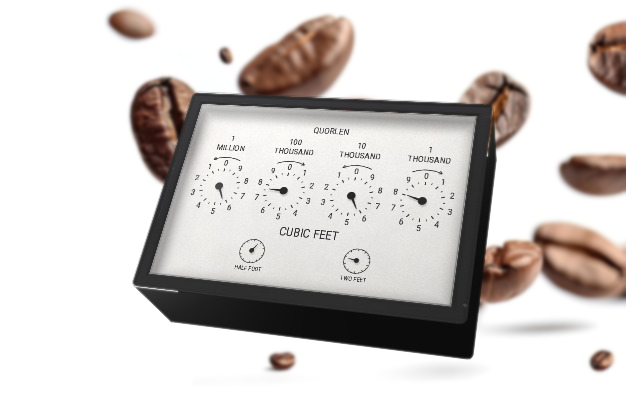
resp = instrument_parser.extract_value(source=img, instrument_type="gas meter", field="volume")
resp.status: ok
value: 575800 ft³
